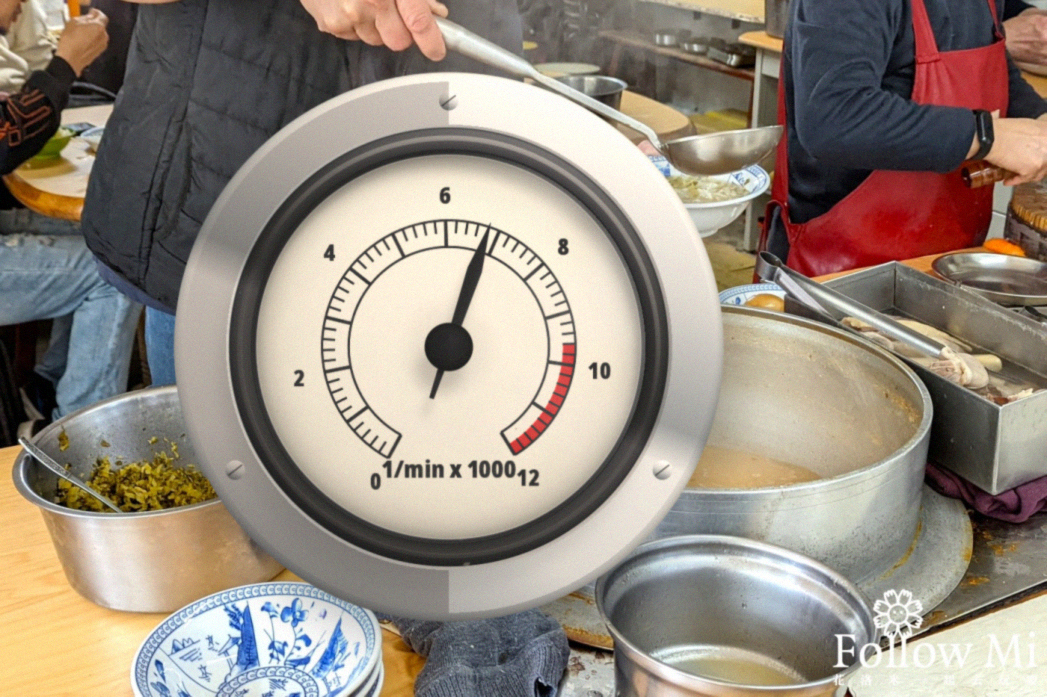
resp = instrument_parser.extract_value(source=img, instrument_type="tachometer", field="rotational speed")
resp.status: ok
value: 6800 rpm
